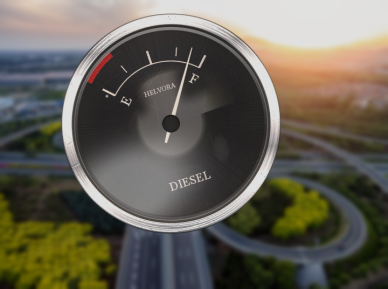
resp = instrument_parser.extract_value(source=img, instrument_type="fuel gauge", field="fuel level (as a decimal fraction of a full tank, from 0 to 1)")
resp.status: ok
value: 0.875
